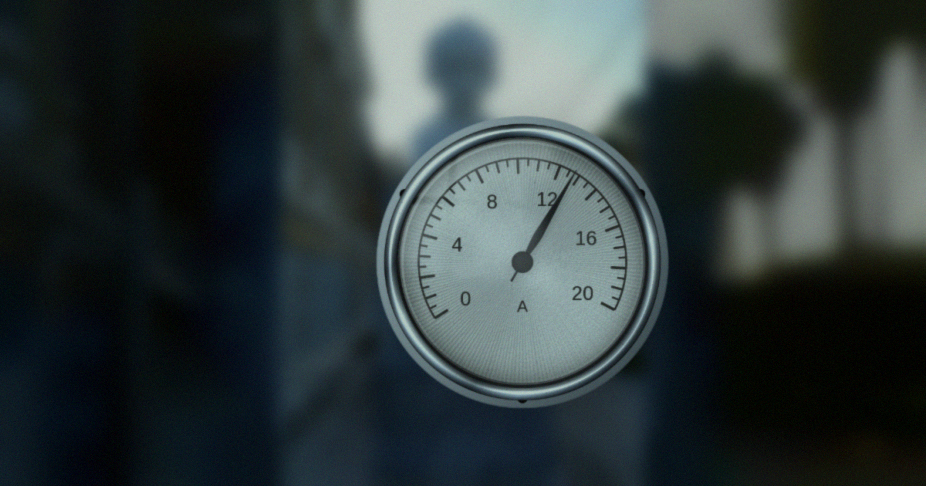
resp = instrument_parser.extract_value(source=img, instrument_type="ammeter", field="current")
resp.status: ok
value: 12.75 A
